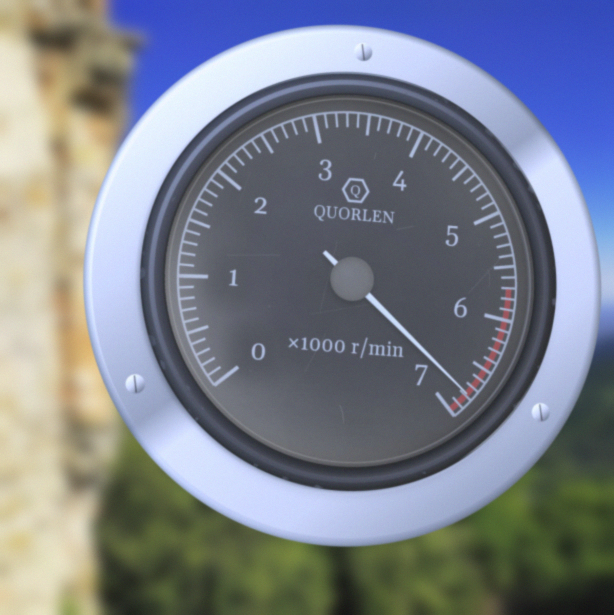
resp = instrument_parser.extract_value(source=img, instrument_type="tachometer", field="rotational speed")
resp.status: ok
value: 6800 rpm
